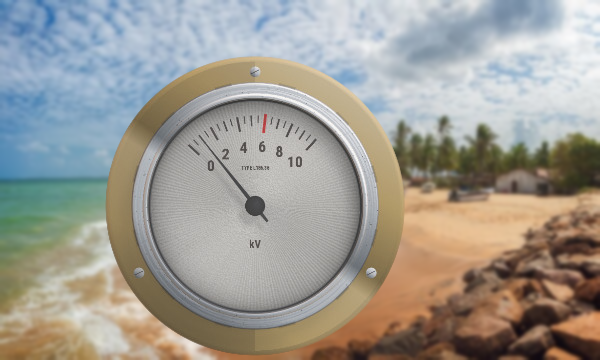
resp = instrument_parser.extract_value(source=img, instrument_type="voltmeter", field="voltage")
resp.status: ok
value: 1 kV
